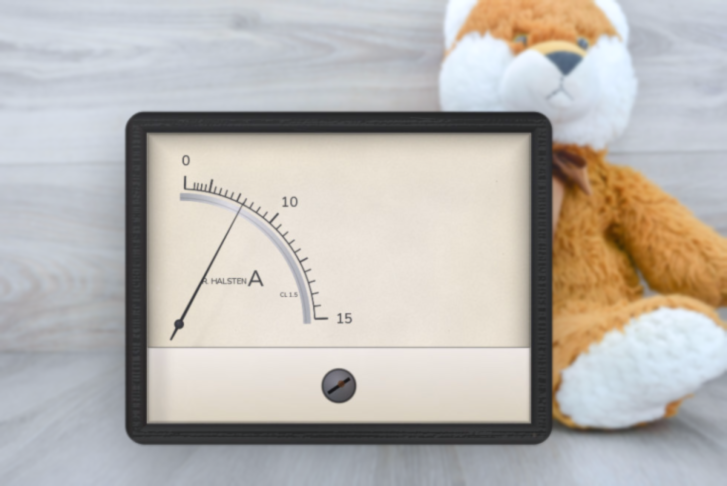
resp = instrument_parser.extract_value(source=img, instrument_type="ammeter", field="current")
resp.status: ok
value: 8 A
